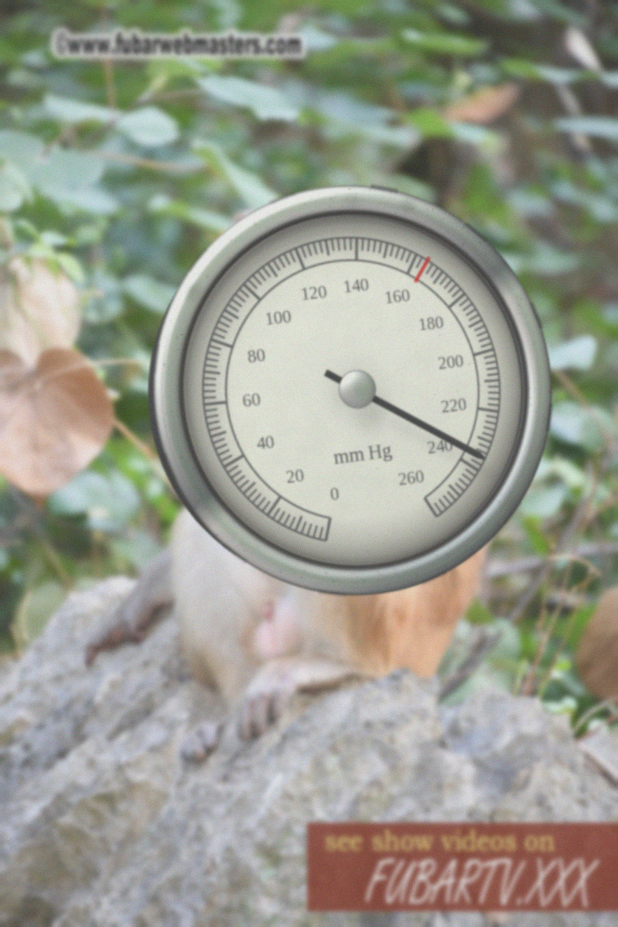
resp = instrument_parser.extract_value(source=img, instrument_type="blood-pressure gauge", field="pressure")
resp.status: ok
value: 236 mmHg
